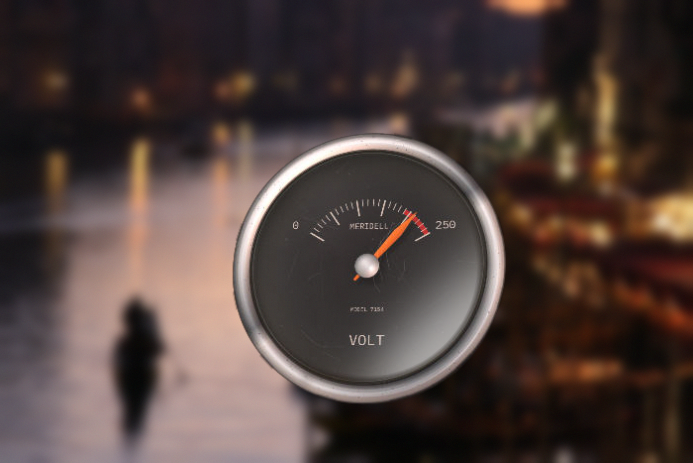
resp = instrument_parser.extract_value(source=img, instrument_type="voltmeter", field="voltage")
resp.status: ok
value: 210 V
